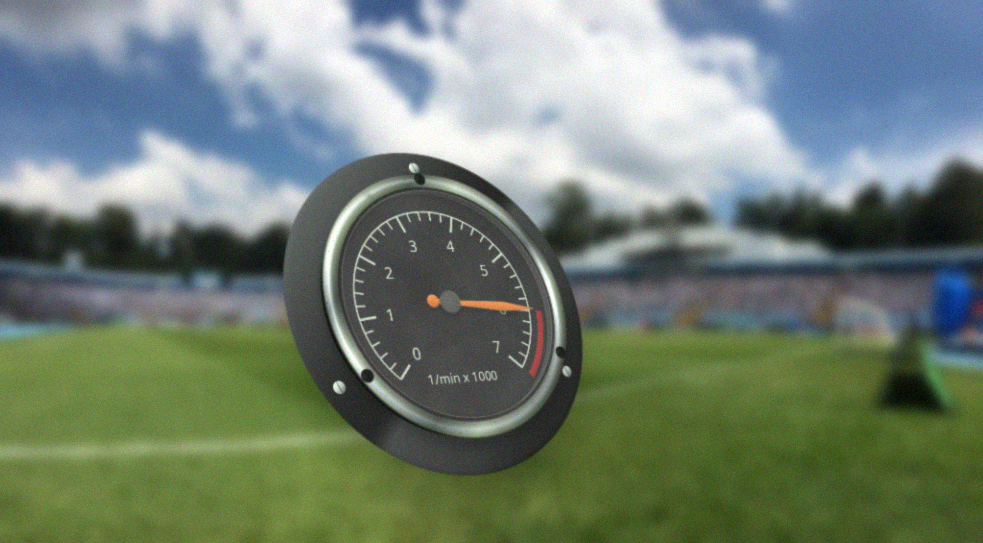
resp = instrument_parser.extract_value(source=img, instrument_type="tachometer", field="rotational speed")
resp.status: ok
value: 6000 rpm
